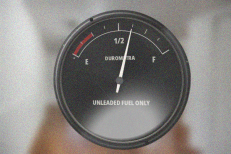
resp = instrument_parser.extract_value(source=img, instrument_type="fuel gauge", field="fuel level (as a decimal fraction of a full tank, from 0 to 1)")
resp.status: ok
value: 0.625
